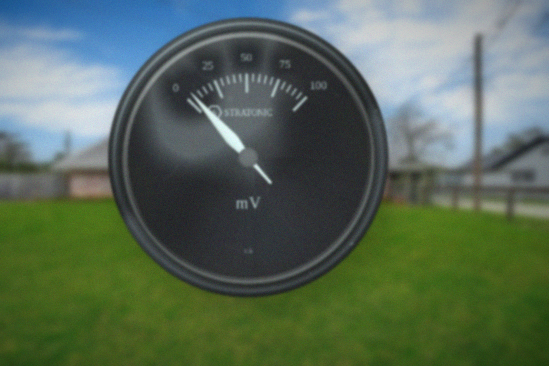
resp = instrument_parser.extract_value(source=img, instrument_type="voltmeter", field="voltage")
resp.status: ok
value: 5 mV
